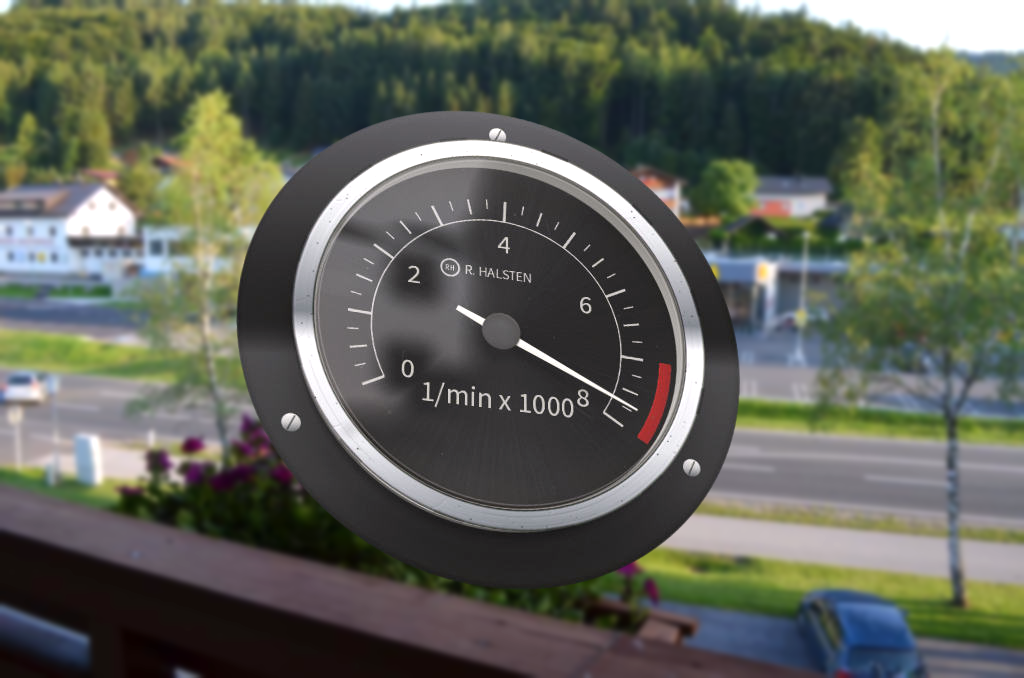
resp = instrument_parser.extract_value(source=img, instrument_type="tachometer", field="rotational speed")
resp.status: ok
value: 7750 rpm
